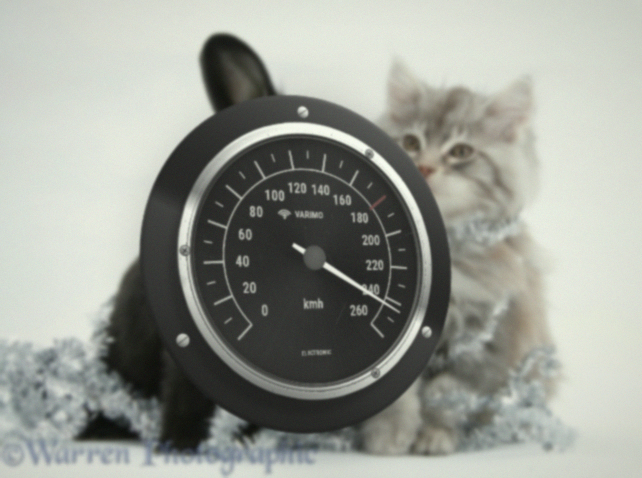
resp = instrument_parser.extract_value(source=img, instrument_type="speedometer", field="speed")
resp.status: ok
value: 245 km/h
